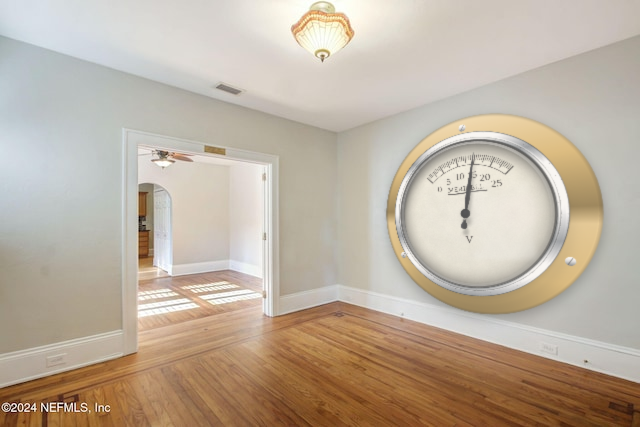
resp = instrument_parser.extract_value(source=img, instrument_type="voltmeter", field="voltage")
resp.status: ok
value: 15 V
